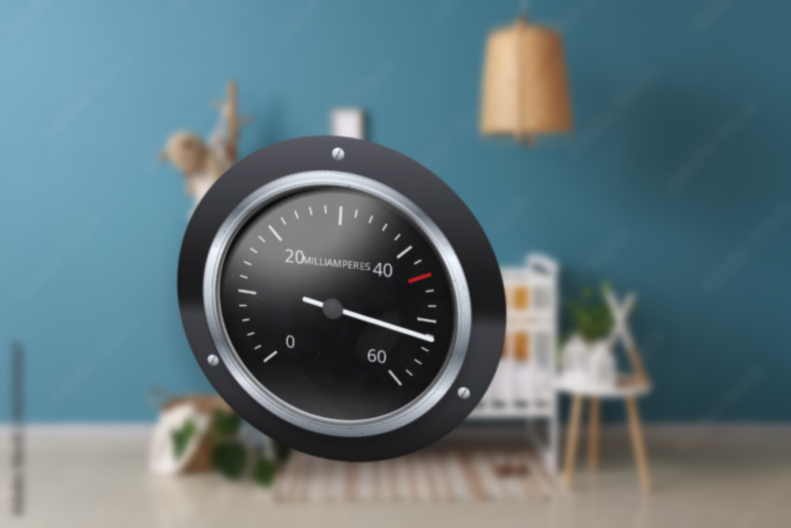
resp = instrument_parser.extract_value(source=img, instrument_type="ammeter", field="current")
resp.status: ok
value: 52 mA
